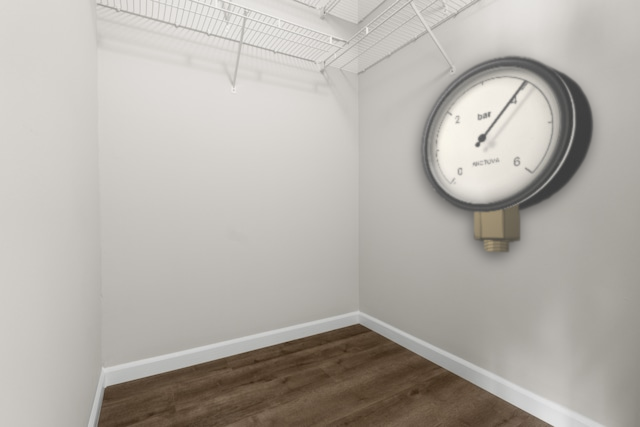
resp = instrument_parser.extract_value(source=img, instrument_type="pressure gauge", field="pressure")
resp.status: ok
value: 4 bar
